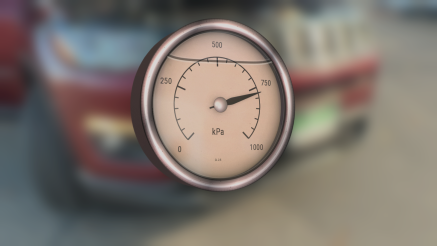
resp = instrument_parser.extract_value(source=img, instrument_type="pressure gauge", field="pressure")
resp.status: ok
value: 775 kPa
